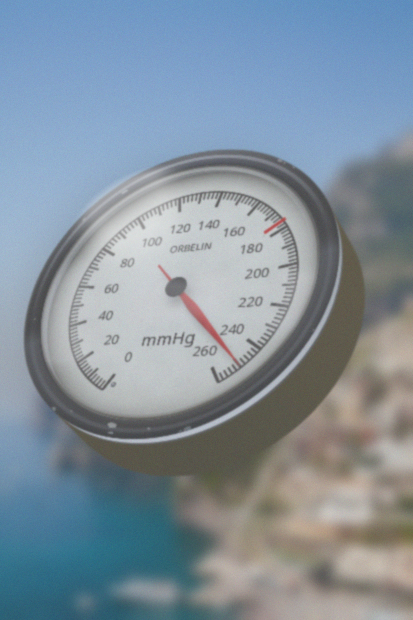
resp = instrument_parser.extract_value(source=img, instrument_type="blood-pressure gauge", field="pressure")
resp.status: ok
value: 250 mmHg
